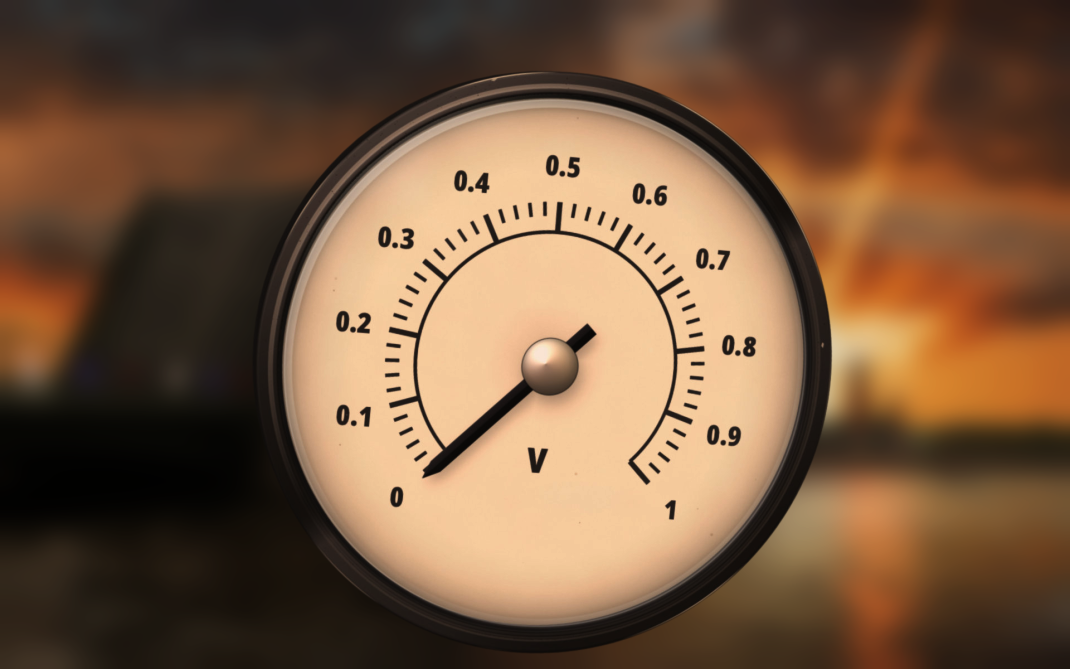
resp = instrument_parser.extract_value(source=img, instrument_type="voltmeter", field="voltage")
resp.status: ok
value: 0 V
